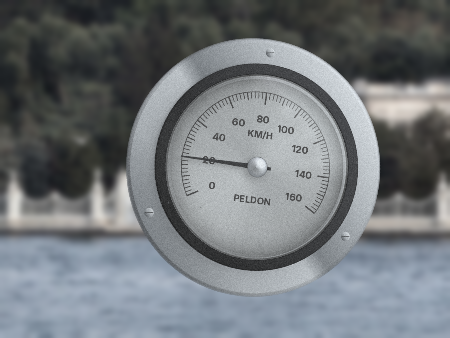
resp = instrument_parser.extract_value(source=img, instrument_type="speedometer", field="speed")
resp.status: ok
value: 20 km/h
